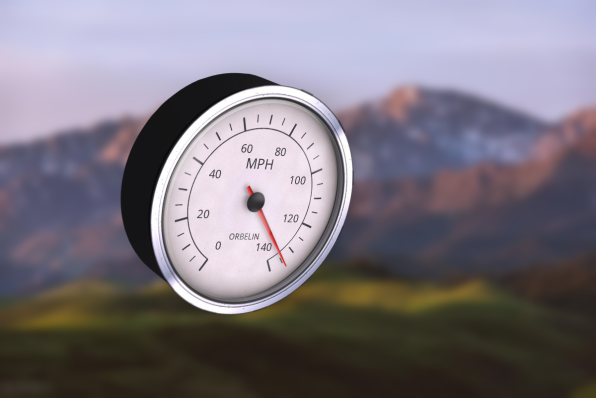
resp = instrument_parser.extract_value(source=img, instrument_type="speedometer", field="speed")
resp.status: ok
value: 135 mph
